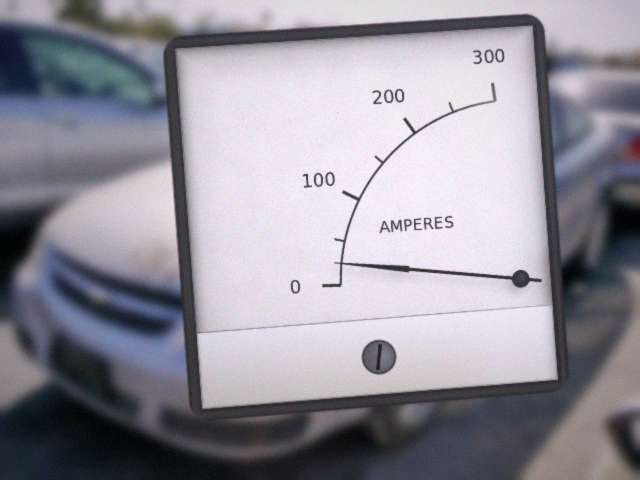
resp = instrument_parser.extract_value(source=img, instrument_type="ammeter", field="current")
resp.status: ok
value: 25 A
